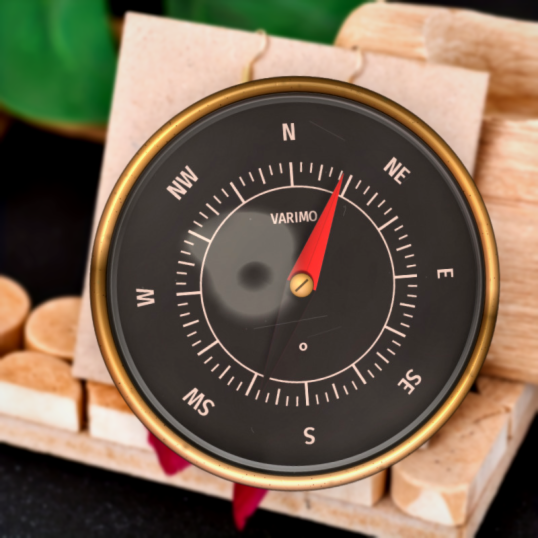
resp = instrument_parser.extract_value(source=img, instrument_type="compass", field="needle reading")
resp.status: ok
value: 25 °
